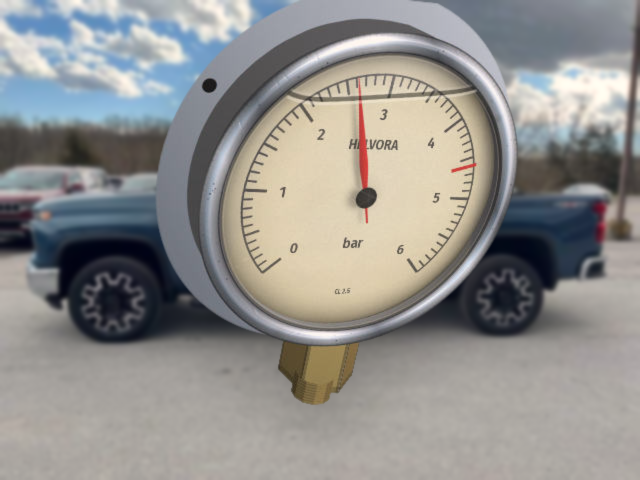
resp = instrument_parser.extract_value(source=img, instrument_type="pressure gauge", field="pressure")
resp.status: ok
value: 2.6 bar
